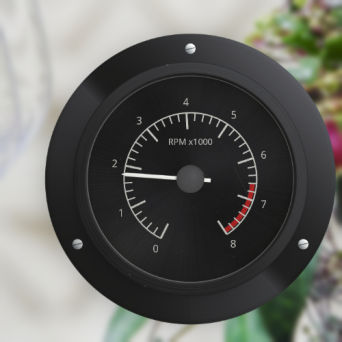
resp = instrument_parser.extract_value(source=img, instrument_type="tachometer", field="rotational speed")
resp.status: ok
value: 1800 rpm
